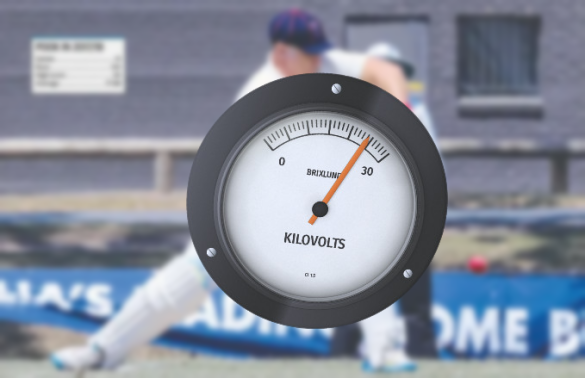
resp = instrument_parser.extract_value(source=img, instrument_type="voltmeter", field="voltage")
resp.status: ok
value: 24 kV
